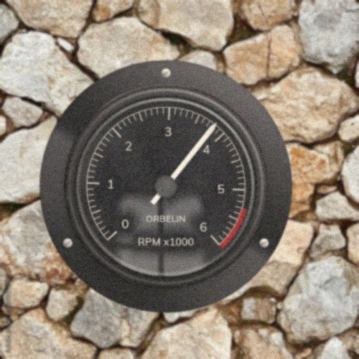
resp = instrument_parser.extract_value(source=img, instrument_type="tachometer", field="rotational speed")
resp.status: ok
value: 3800 rpm
